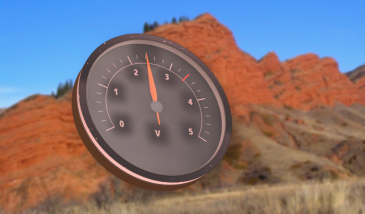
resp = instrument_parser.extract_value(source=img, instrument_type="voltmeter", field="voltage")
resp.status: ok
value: 2.4 V
